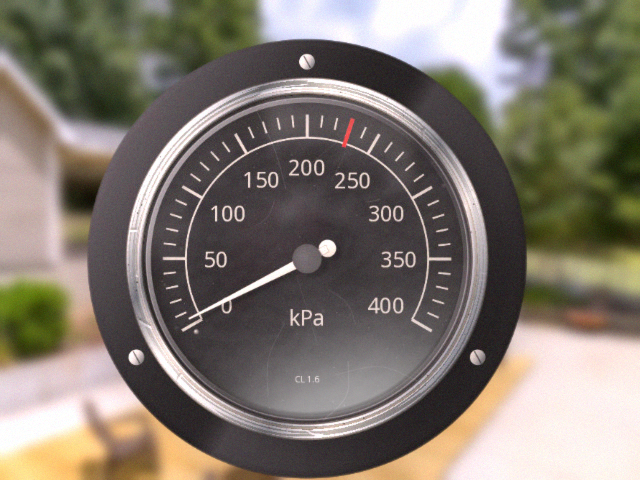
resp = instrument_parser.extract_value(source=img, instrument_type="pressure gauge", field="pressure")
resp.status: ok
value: 5 kPa
